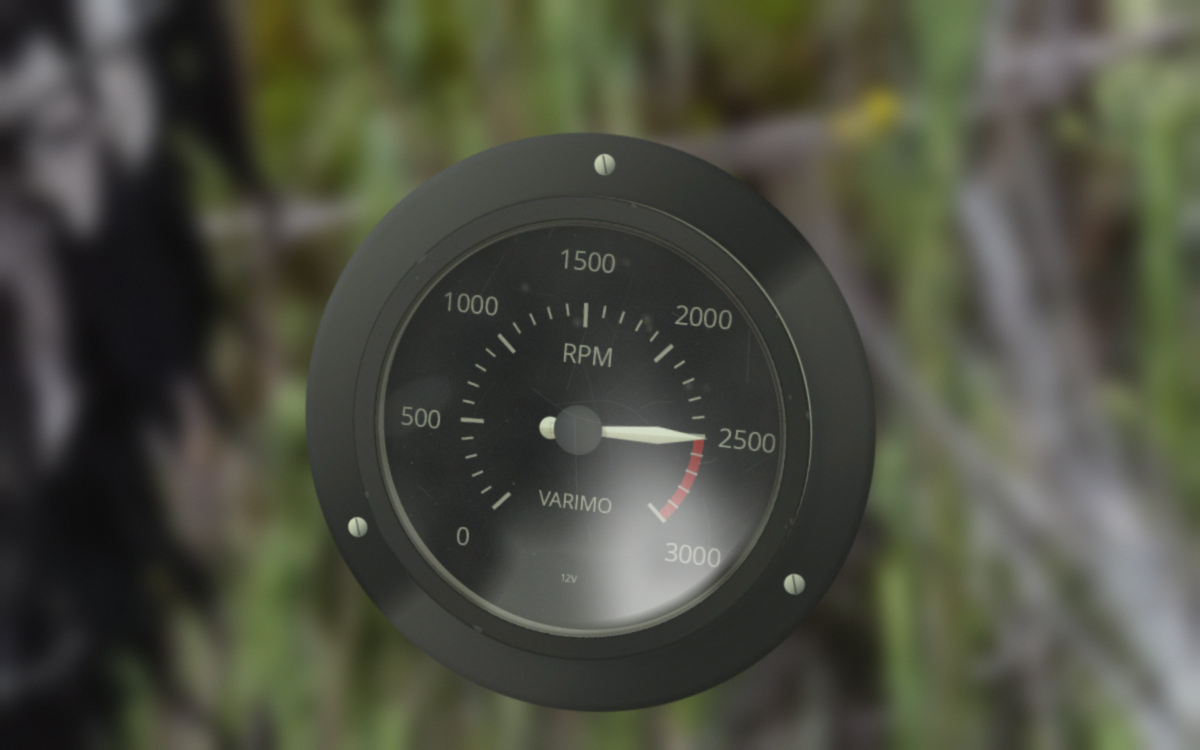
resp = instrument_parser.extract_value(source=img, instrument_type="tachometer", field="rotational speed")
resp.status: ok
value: 2500 rpm
